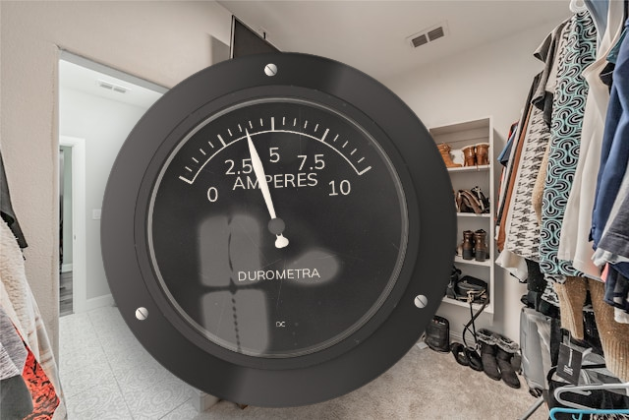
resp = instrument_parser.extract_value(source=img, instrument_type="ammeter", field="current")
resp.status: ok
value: 3.75 A
